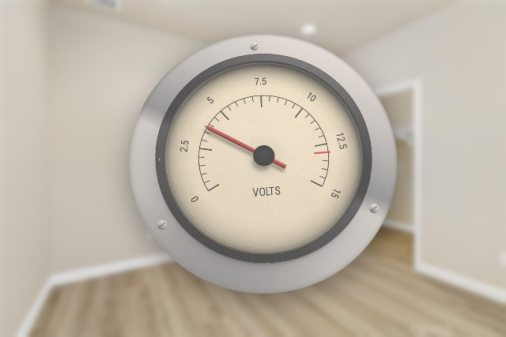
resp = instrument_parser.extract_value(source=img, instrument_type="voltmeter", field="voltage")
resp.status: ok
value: 3.75 V
